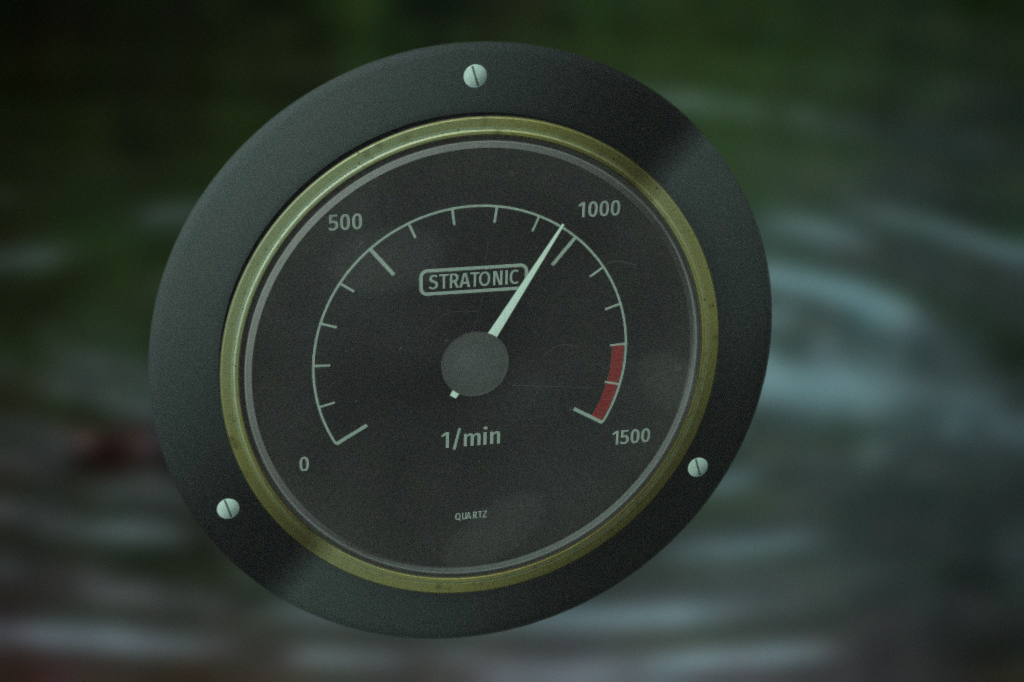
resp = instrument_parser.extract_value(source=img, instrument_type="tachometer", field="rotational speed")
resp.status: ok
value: 950 rpm
